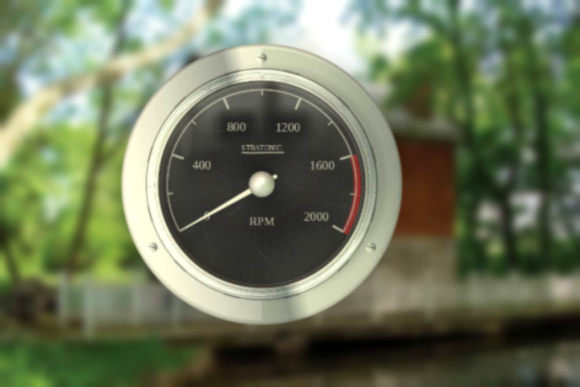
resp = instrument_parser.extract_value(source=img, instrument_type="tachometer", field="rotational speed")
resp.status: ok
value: 0 rpm
